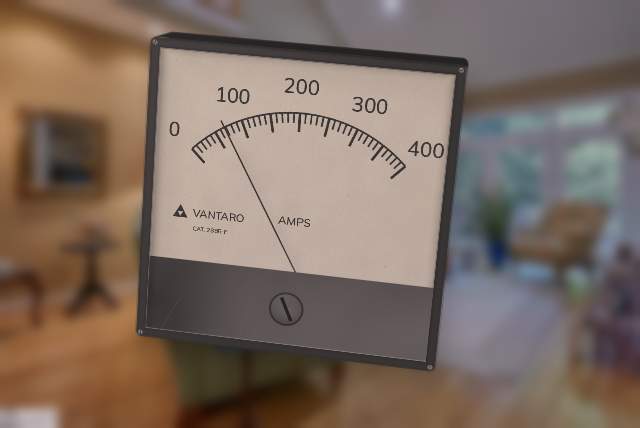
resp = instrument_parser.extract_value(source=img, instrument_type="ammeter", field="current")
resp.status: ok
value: 70 A
